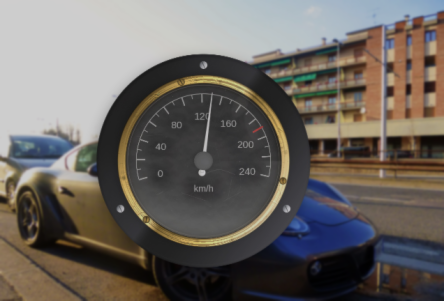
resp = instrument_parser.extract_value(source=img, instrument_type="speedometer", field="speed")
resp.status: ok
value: 130 km/h
